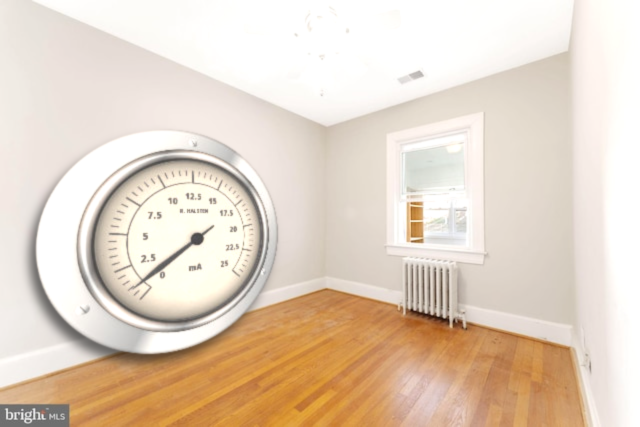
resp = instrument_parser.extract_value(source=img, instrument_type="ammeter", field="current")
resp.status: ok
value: 1 mA
